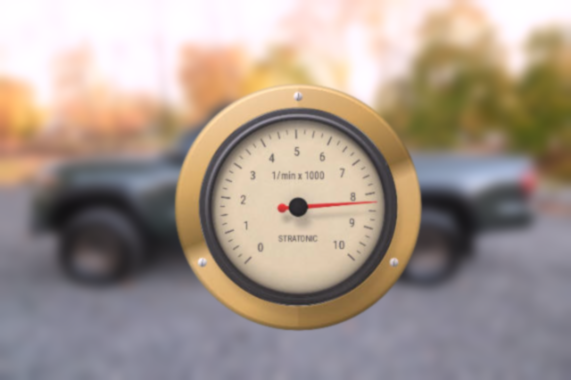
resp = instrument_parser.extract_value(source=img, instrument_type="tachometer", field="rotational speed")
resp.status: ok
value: 8250 rpm
